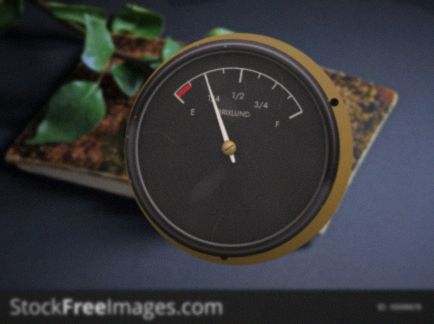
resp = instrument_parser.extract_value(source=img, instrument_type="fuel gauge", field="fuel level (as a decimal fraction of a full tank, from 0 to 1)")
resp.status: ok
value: 0.25
